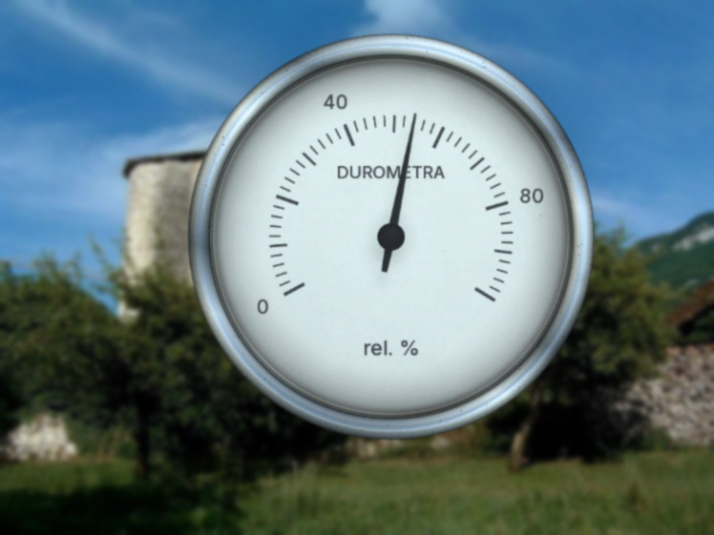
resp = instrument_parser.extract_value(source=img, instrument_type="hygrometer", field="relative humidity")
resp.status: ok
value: 54 %
